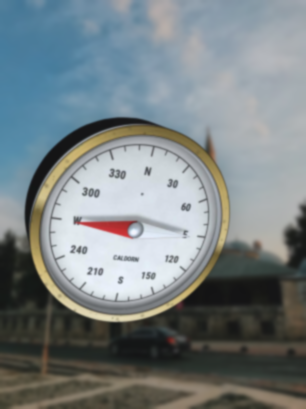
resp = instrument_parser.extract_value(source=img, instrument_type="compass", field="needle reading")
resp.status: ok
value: 270 °
